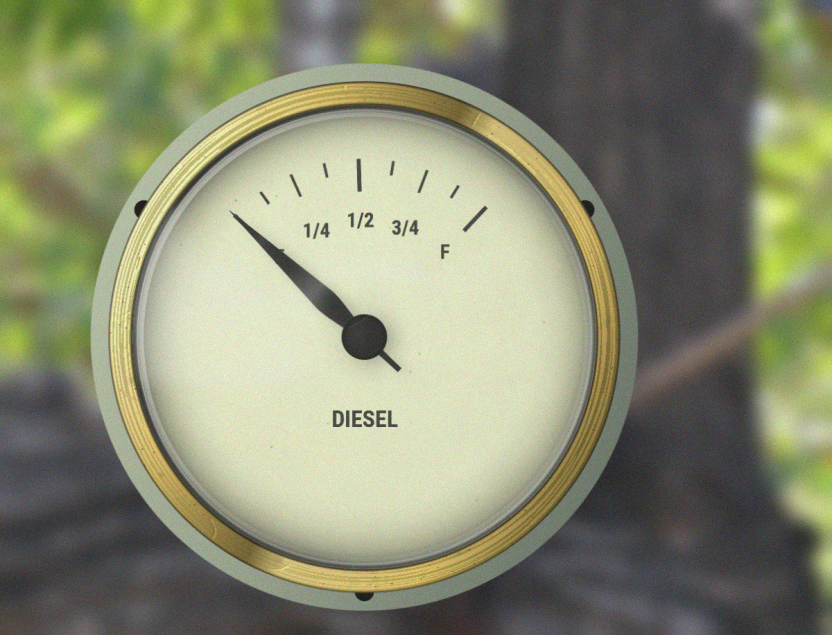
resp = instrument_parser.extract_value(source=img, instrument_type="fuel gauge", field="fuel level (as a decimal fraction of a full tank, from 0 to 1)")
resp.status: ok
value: 0
